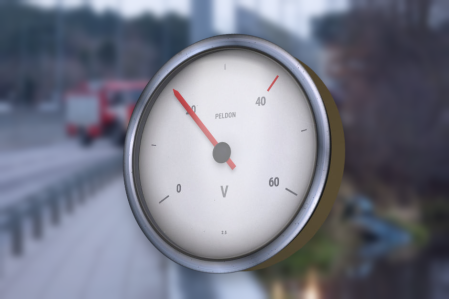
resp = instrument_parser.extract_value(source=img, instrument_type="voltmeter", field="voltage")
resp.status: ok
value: 20 V
